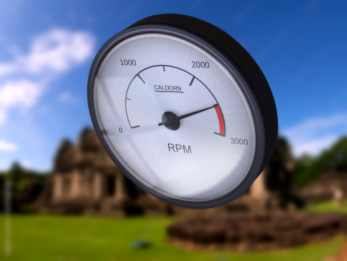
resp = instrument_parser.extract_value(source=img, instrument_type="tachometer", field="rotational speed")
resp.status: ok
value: 2500 rpm
